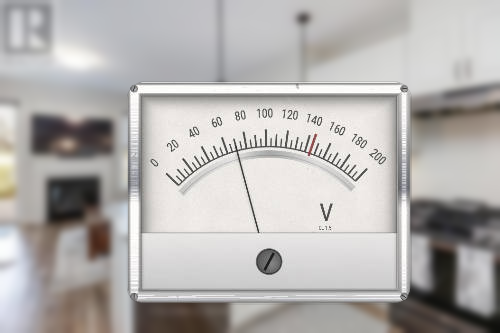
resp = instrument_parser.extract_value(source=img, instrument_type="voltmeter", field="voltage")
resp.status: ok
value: 70 V
